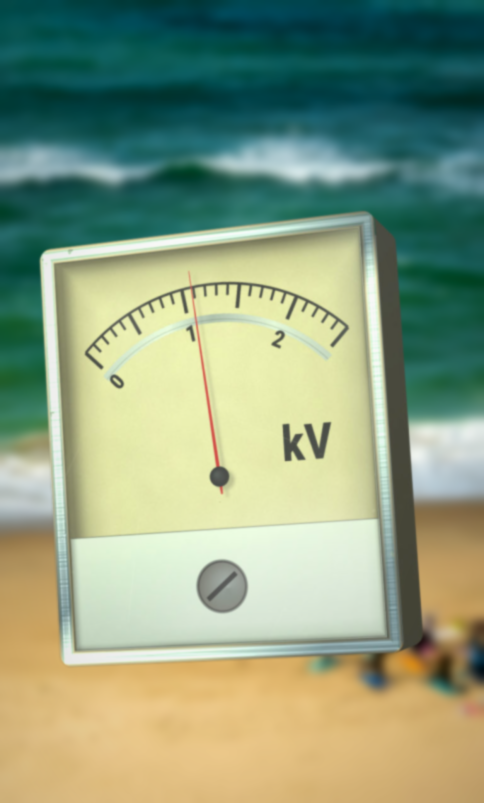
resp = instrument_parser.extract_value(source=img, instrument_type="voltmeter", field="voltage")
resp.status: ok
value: 1.1 kV
